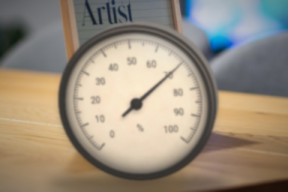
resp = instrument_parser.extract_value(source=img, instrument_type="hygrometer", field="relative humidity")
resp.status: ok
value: 70 %
